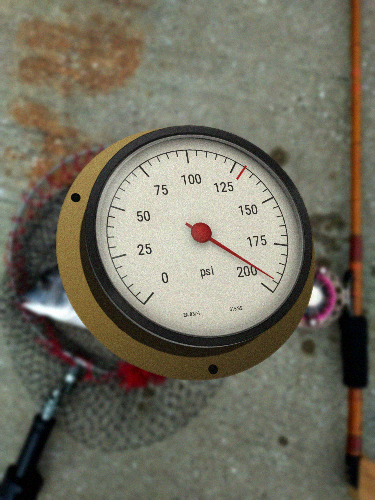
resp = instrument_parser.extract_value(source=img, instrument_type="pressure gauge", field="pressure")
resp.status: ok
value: 195 psi
